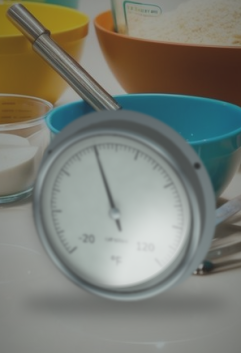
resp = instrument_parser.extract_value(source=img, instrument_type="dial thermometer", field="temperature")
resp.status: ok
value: 40 °F
